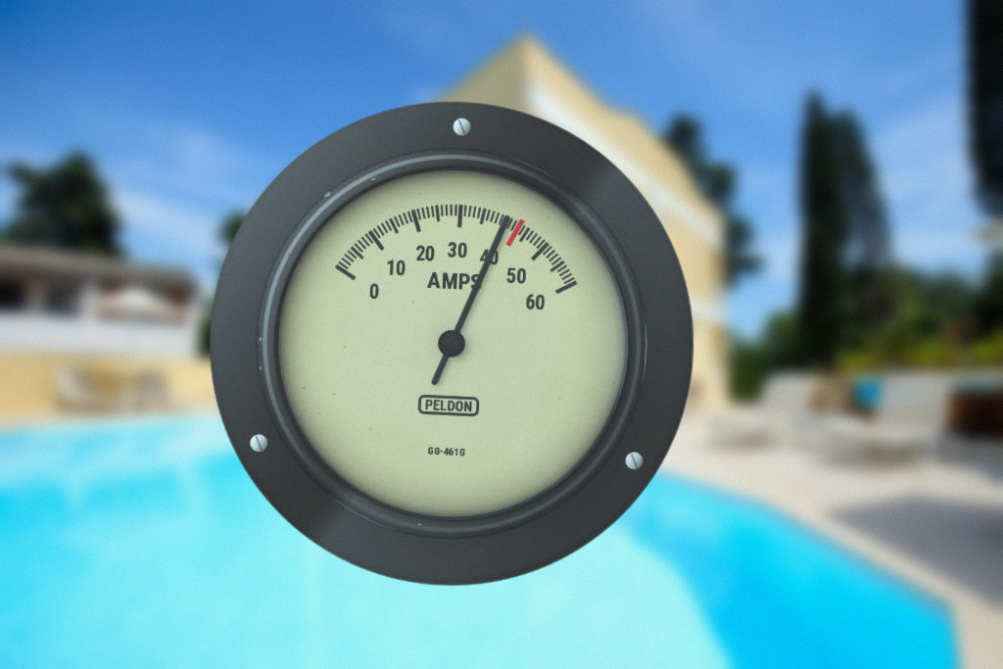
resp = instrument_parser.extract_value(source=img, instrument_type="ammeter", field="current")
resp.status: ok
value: 40 A
